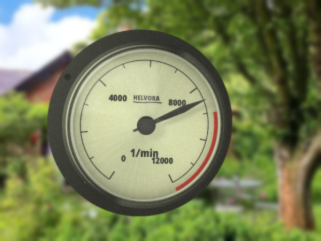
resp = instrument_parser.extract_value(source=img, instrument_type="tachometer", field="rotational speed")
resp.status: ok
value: 8500 rpm
